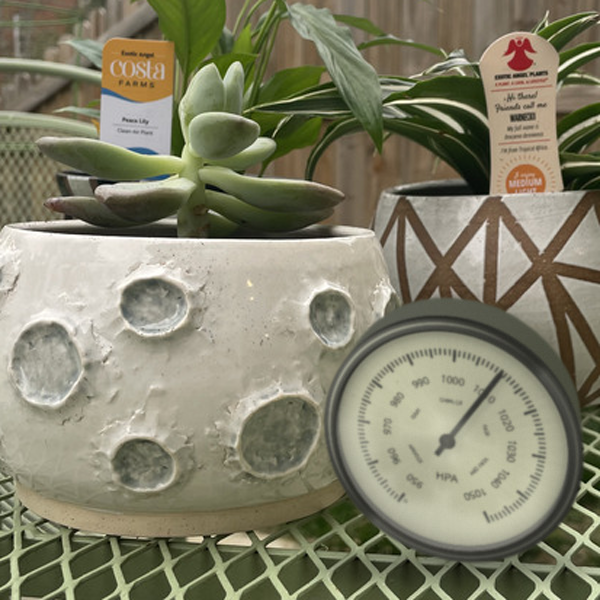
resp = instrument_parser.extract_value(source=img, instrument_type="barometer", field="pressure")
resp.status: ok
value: 1010 hPa
